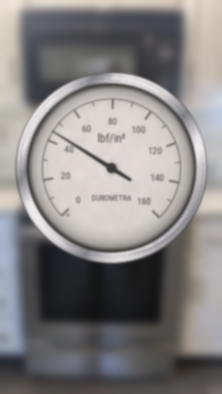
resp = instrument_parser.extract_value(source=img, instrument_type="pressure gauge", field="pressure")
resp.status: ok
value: 45 psi
